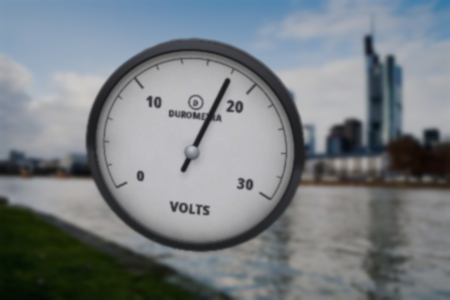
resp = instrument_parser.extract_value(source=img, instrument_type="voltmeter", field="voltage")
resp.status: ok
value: 18 V
